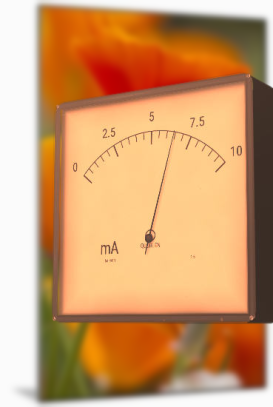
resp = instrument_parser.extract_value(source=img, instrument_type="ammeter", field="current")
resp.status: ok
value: 6.5 mA
